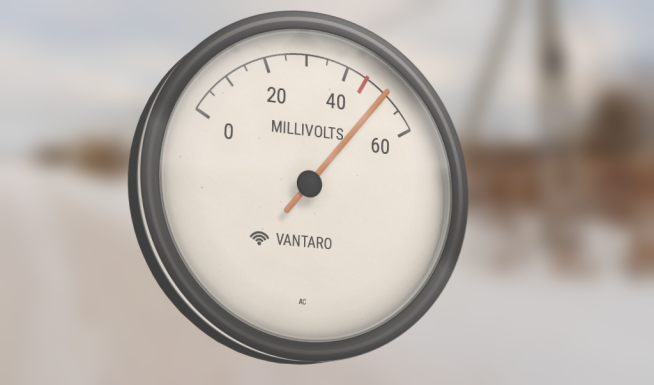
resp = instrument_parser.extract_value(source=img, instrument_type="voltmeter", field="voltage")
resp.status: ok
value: 50 mV
